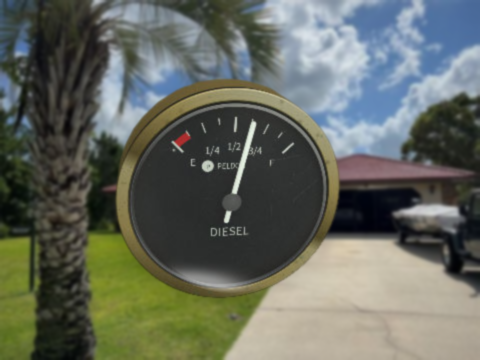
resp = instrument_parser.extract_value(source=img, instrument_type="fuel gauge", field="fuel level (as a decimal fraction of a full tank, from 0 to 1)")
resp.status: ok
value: 0.625
